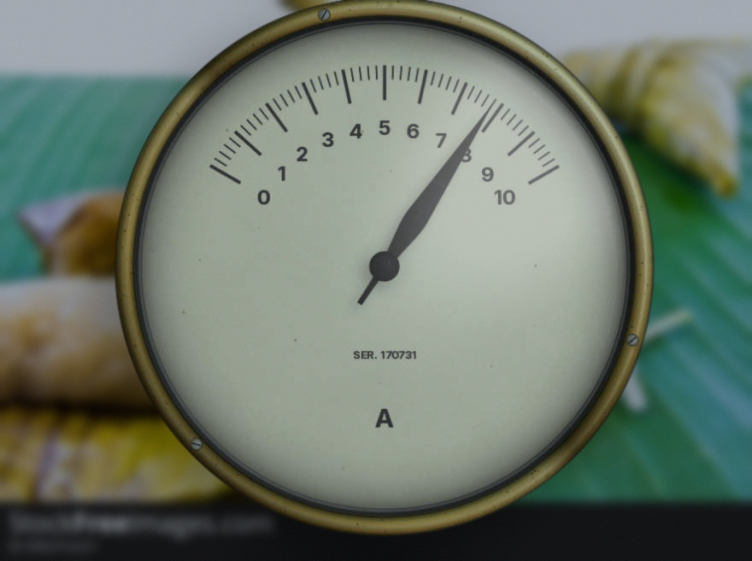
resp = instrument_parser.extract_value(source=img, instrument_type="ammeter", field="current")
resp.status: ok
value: 7.8 A
